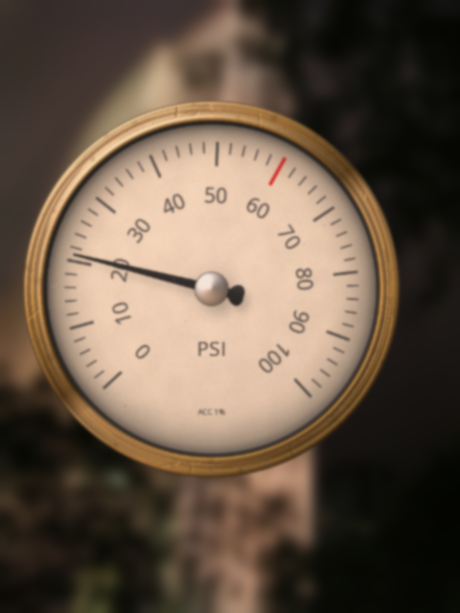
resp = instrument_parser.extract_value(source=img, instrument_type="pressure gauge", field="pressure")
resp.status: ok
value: 21 psi
